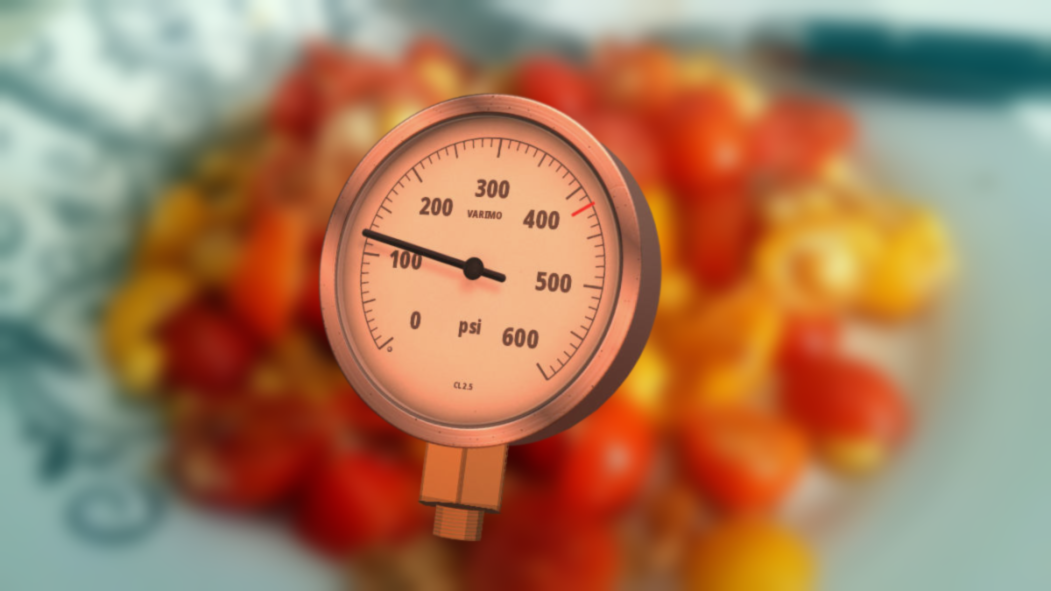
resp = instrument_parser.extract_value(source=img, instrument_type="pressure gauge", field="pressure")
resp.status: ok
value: 120 psi
